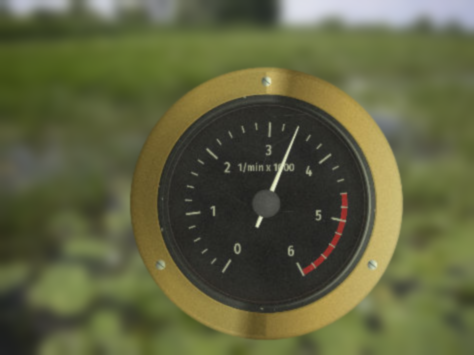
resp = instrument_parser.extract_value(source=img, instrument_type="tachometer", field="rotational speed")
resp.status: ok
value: 3400 rpm
